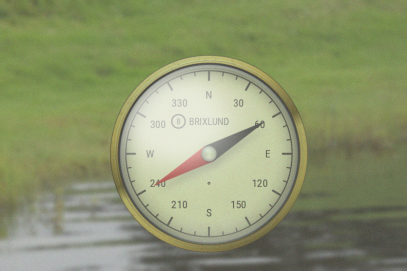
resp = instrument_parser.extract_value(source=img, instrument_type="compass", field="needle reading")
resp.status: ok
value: 240 °
